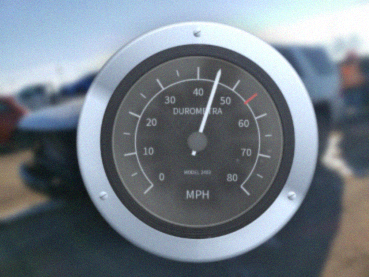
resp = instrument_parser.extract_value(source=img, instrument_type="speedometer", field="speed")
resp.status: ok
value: 45 mph
